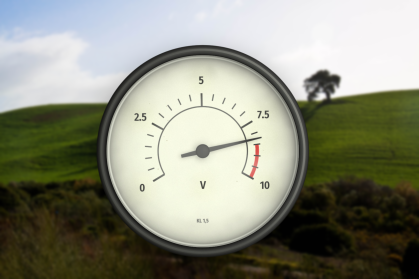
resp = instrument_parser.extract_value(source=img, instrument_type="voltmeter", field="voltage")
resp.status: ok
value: 8.25 V
